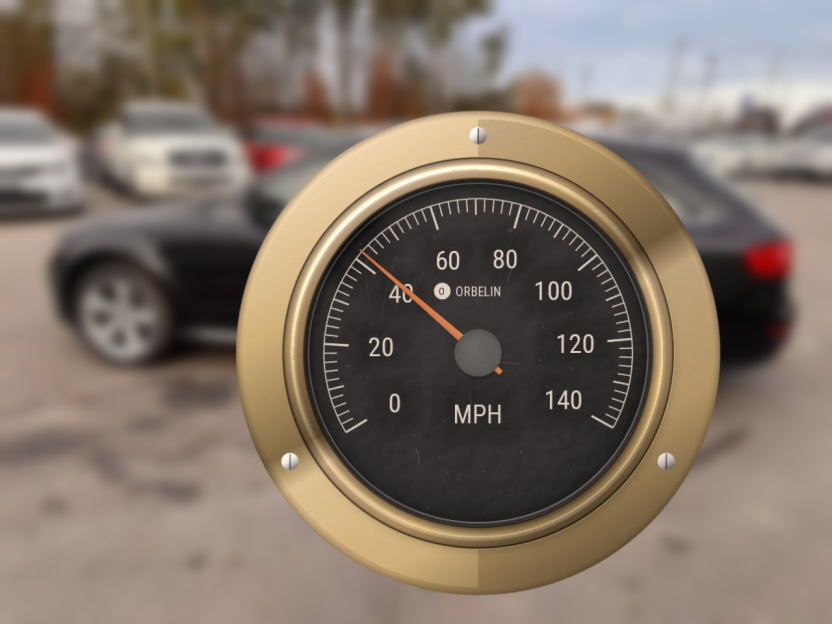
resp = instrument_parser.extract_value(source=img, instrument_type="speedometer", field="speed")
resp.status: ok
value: 42 mph
